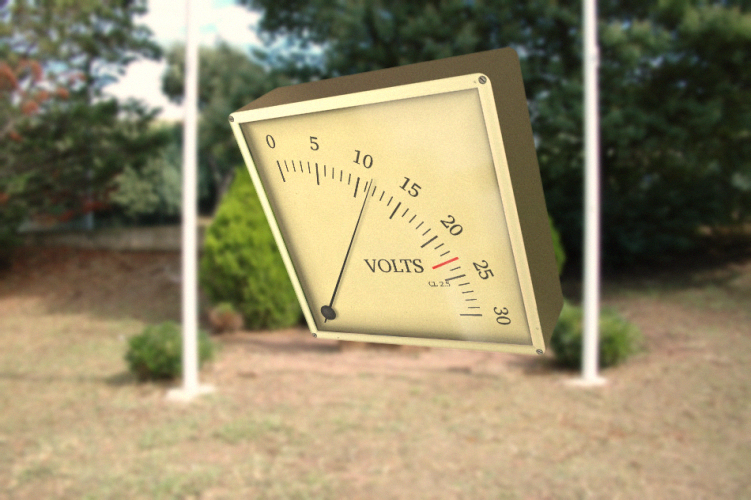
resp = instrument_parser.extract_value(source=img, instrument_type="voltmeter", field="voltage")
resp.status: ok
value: 11.5 V
